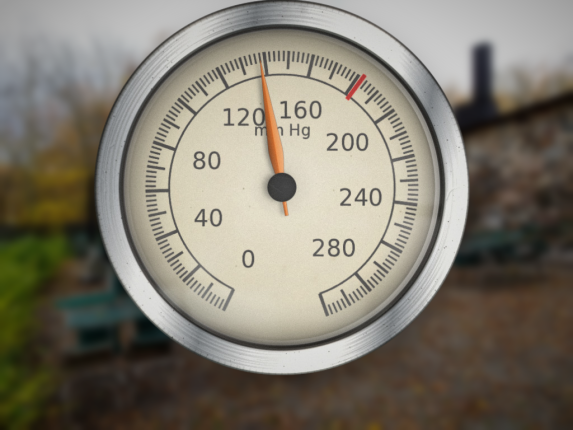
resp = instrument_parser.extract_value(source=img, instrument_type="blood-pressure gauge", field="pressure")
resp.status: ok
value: 138 mmHg
